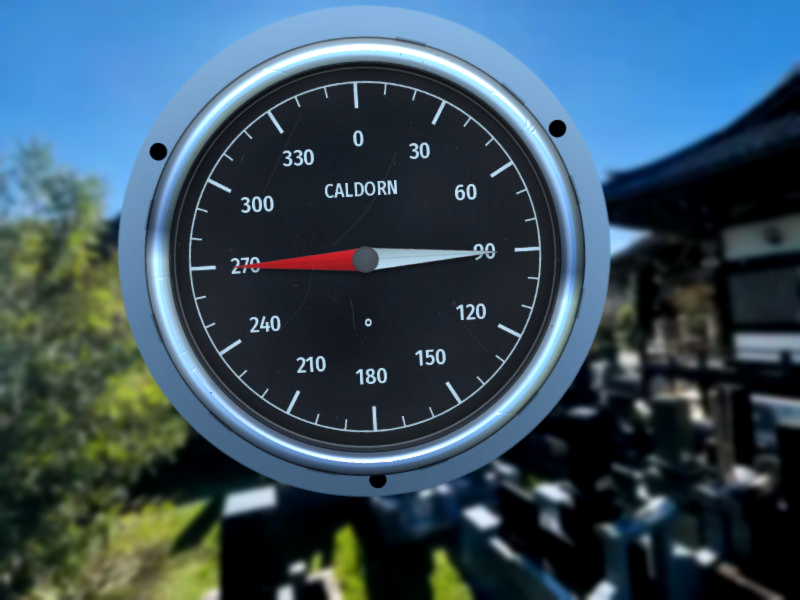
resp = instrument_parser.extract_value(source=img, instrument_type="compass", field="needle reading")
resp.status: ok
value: 270 °
